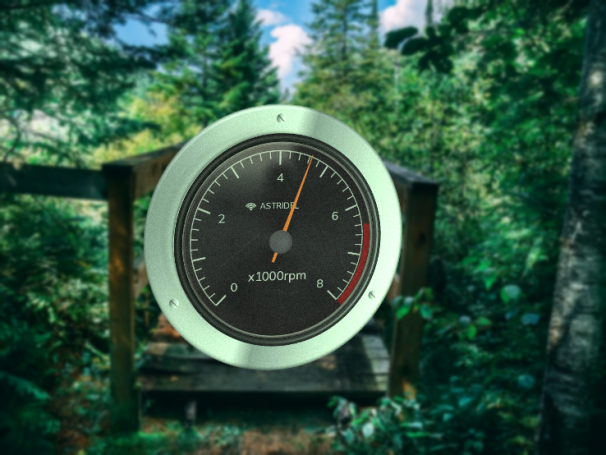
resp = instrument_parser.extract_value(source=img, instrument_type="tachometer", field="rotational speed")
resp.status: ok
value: 4600 rpm
